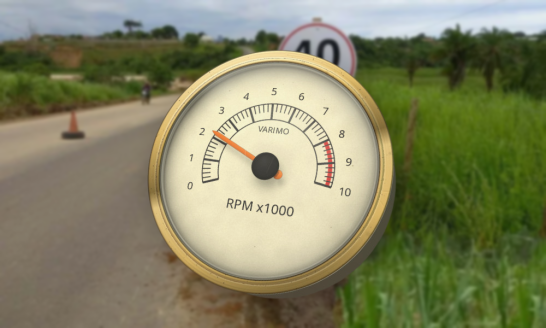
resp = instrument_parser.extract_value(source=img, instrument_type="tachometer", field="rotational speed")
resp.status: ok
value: 2200 rpm
